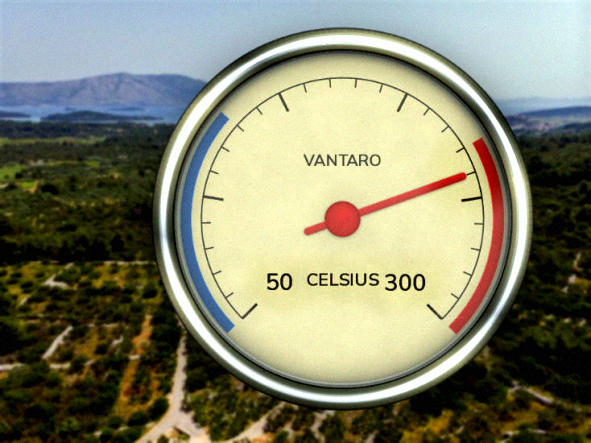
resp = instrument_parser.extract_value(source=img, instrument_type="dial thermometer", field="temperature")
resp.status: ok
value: 240 °C
